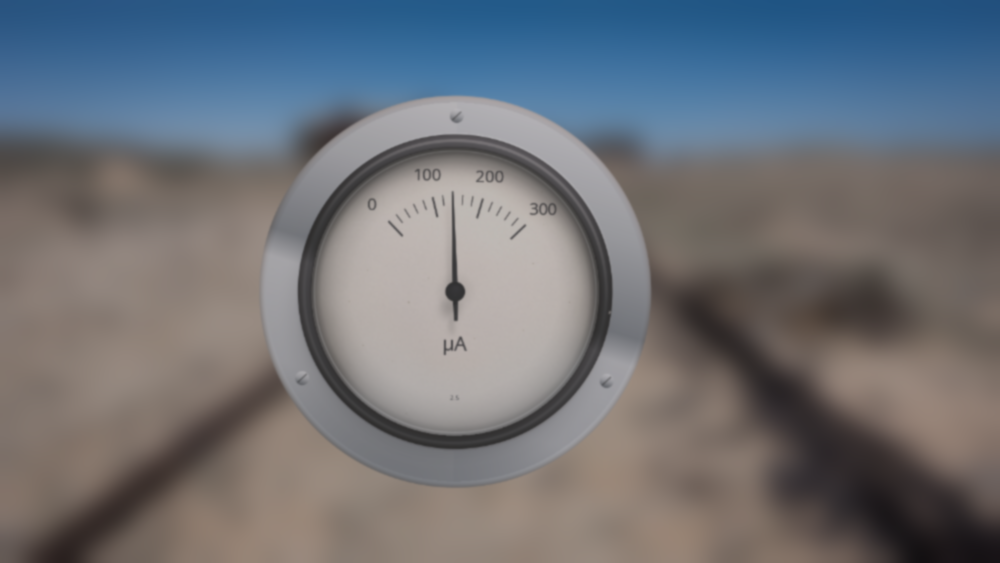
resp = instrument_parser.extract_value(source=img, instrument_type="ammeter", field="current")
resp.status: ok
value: 140 µA
